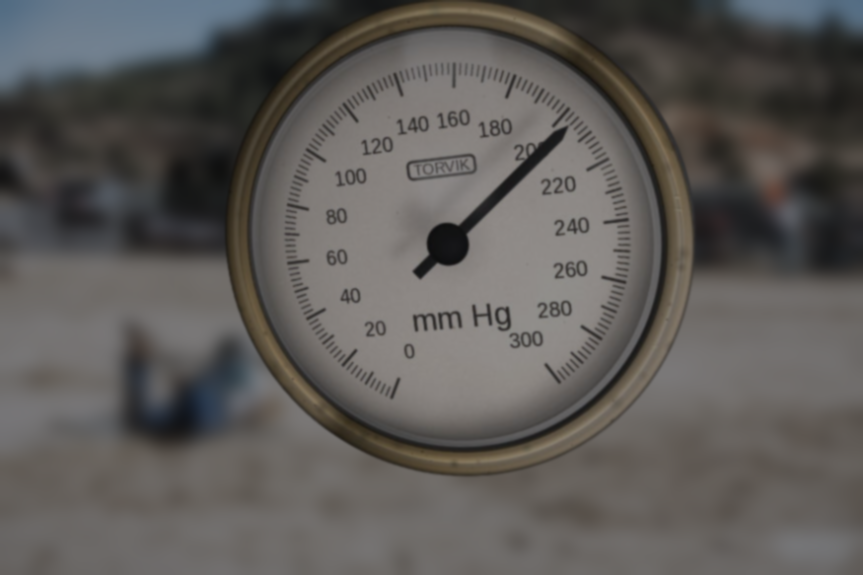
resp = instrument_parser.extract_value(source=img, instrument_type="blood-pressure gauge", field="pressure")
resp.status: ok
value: 204 mmHg
